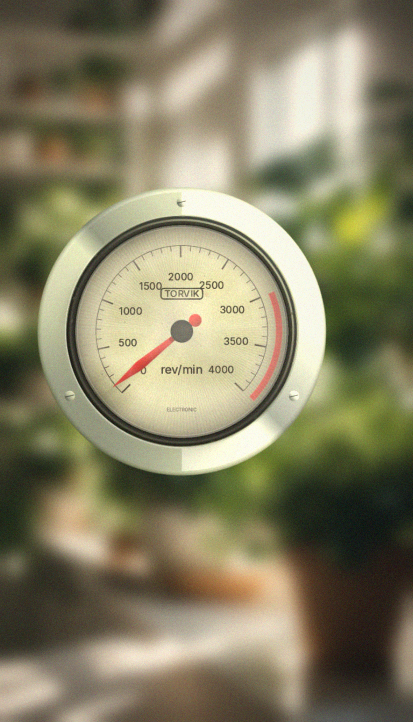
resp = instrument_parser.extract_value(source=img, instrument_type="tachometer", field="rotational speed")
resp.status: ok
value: 100 rpm
